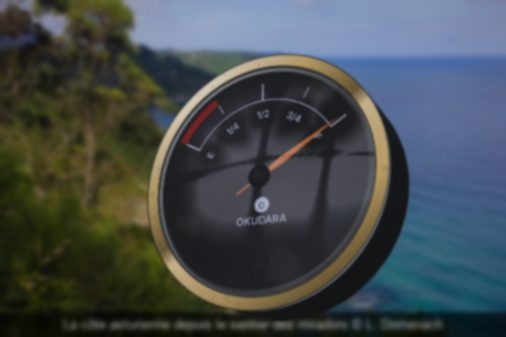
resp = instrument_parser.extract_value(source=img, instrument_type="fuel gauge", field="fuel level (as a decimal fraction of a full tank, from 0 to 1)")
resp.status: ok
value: 1
